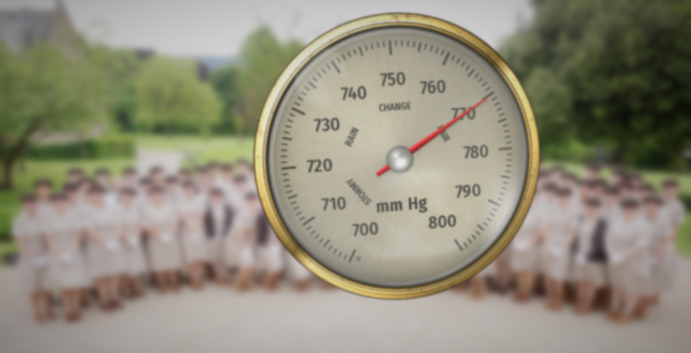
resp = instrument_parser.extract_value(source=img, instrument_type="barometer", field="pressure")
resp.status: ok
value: 770 mmHg
